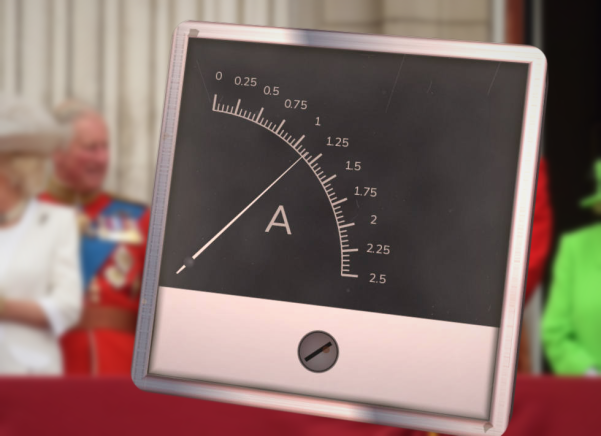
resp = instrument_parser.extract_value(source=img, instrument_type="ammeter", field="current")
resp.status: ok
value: 1.15 A
